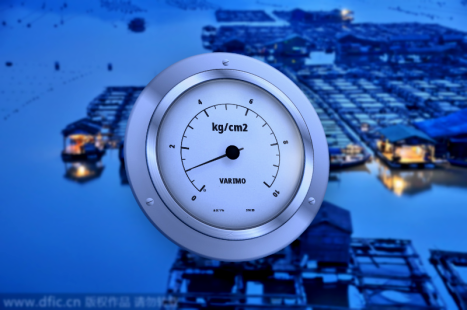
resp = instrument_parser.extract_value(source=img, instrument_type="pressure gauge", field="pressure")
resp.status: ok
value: 1 kg/cm²
